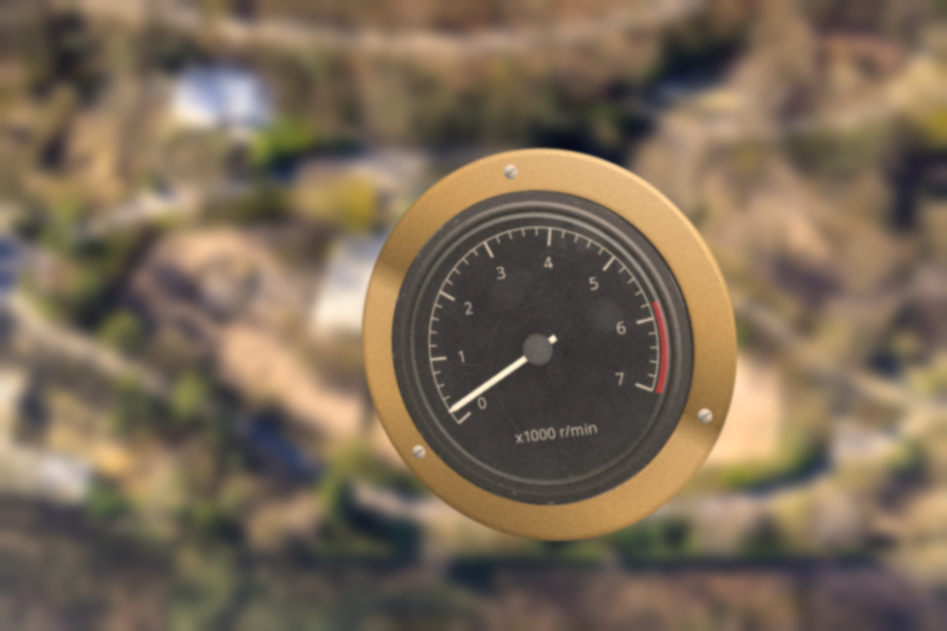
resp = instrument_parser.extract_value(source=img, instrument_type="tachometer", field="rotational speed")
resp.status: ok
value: 200 rpm
